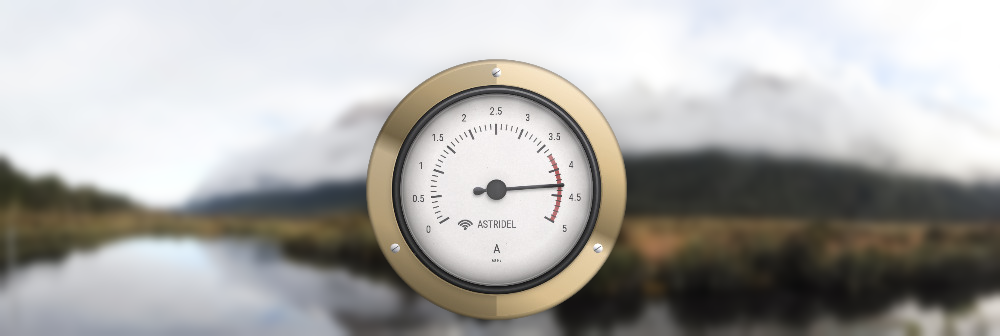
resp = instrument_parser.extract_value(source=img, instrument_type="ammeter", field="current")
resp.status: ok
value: 4.3 A
